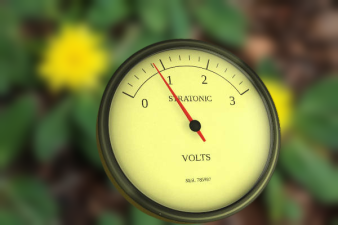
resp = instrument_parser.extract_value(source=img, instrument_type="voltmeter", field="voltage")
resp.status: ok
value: 0.8 V
